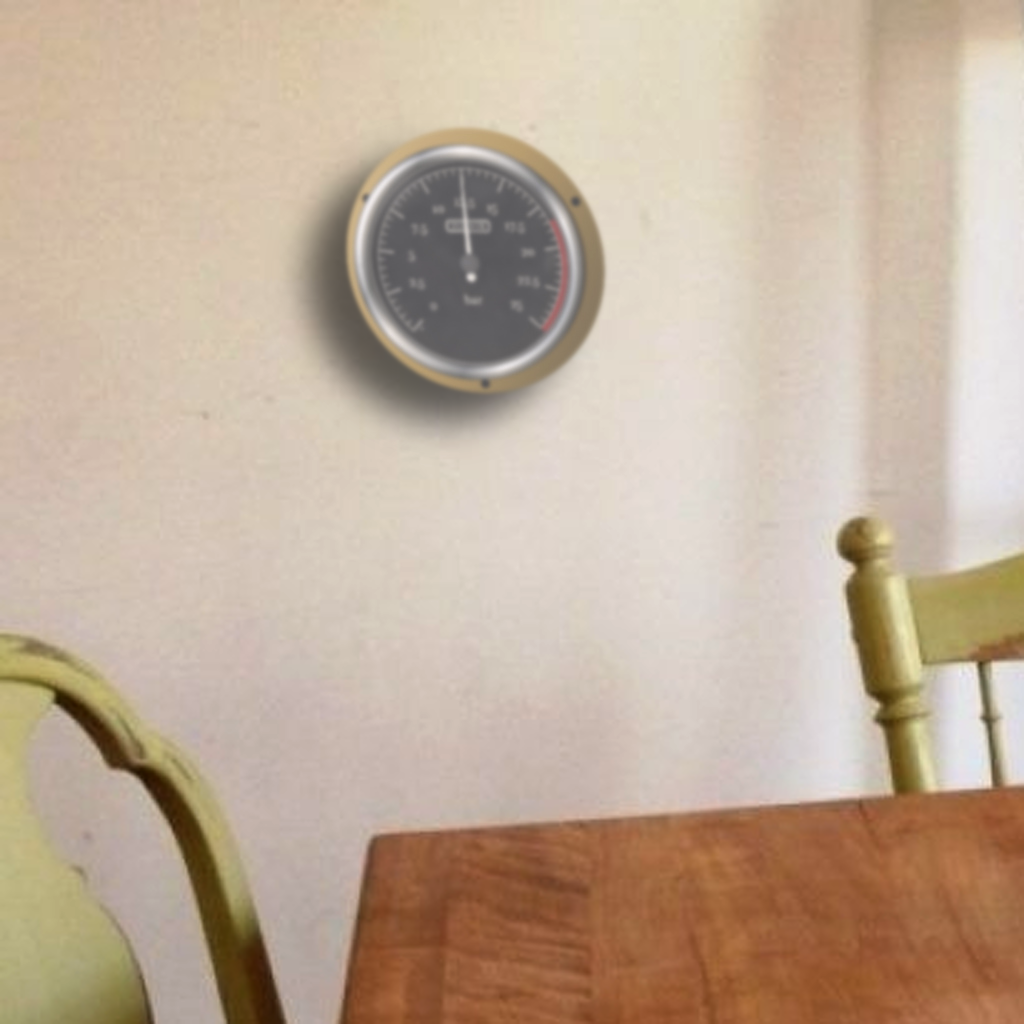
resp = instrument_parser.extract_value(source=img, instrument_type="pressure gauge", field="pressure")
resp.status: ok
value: 12.5 bar
